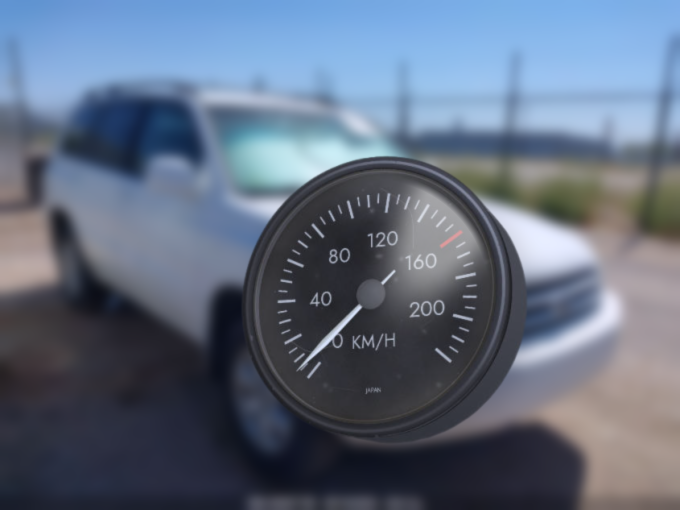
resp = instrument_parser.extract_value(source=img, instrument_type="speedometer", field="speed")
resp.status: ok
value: 5 km/h
